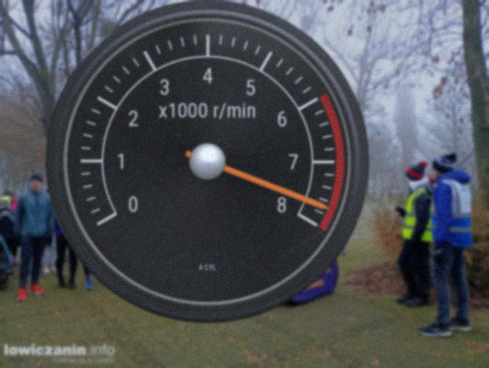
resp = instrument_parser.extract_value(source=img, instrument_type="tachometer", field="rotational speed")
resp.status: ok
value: 7700 rpm
